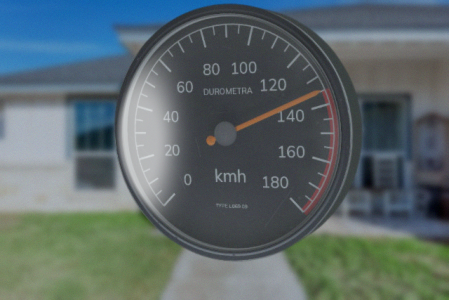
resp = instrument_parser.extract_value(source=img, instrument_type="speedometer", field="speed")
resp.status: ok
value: 135 km/h
